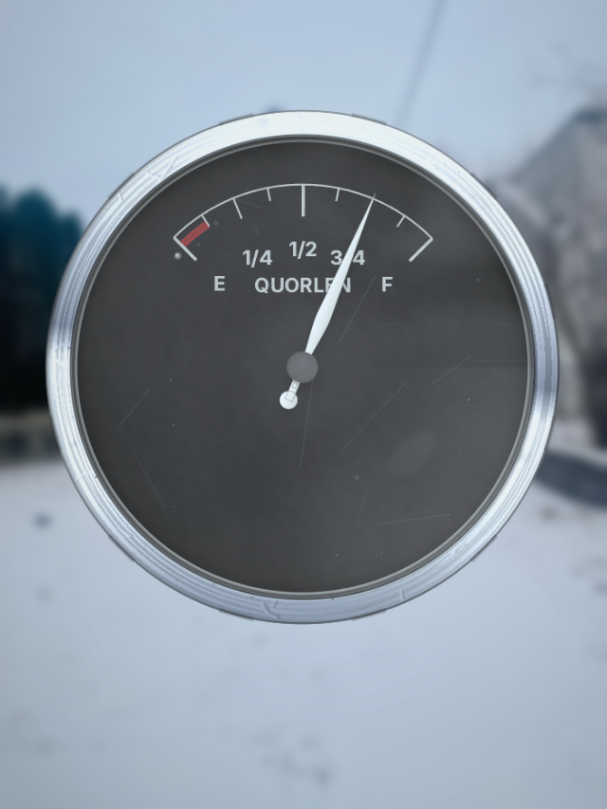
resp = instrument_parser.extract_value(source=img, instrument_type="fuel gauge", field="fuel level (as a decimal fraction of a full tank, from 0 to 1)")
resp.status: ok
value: 0.75
